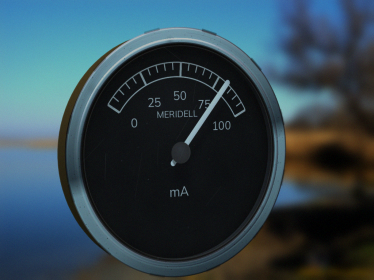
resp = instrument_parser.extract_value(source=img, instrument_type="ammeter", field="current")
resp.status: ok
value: 80 mA
